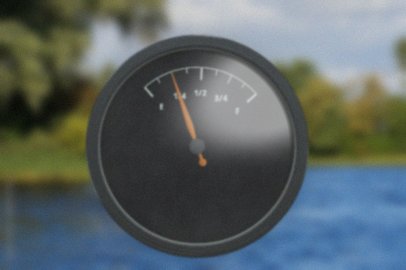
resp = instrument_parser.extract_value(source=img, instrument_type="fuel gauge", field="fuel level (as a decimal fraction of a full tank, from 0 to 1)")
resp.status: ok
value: 0.25
